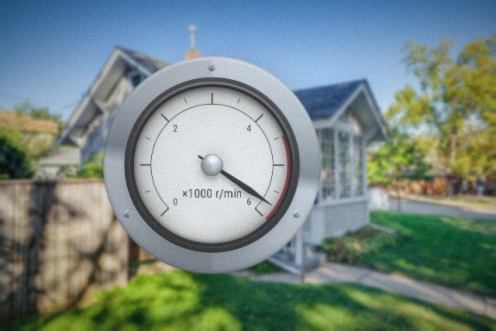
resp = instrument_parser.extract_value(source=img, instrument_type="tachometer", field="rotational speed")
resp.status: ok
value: 5750 rpm
